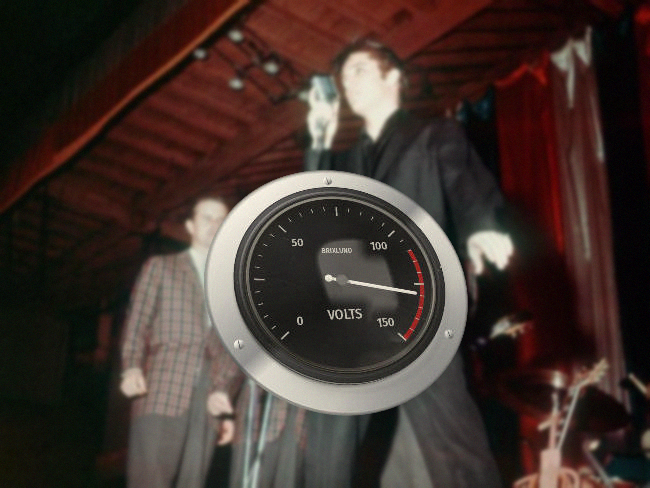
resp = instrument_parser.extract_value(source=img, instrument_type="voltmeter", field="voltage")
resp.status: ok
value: 130 V
